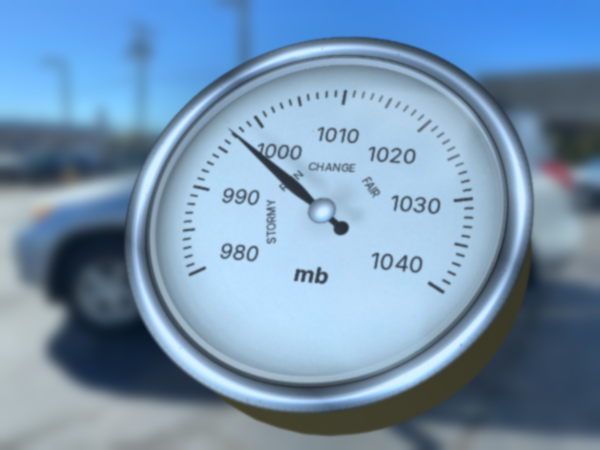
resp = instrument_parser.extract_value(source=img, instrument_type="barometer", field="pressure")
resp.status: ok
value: 997 mbar
